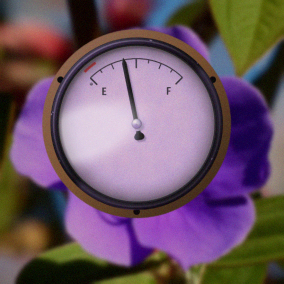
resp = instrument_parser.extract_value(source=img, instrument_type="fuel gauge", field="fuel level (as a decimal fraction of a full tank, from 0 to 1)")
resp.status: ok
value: 0.375
